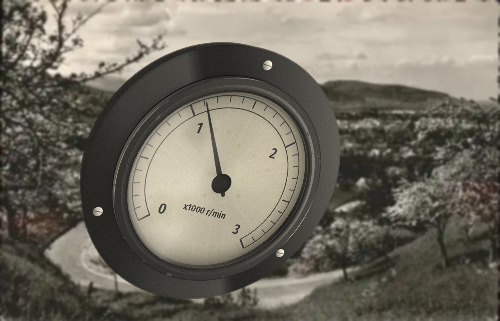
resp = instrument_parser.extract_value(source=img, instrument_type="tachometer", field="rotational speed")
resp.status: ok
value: 1100 rpm
